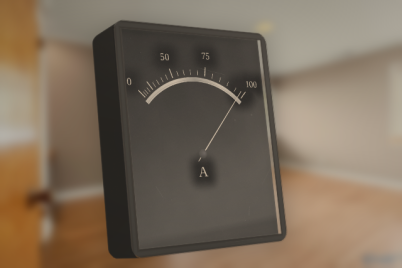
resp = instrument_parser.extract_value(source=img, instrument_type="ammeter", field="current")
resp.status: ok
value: 97.5 A
